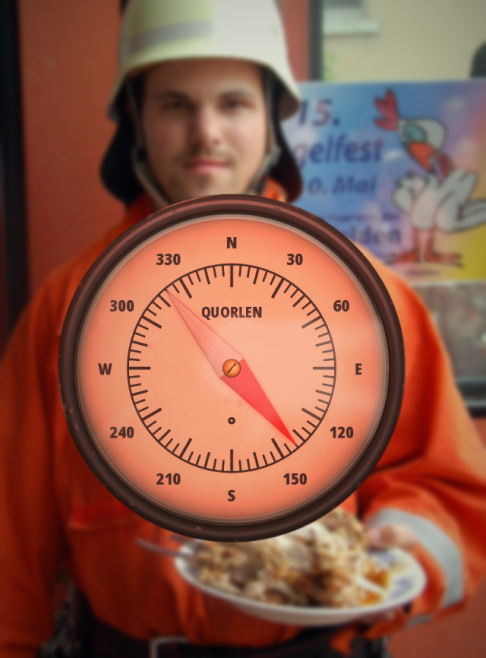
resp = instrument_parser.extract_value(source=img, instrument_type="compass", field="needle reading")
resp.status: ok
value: 140 °
